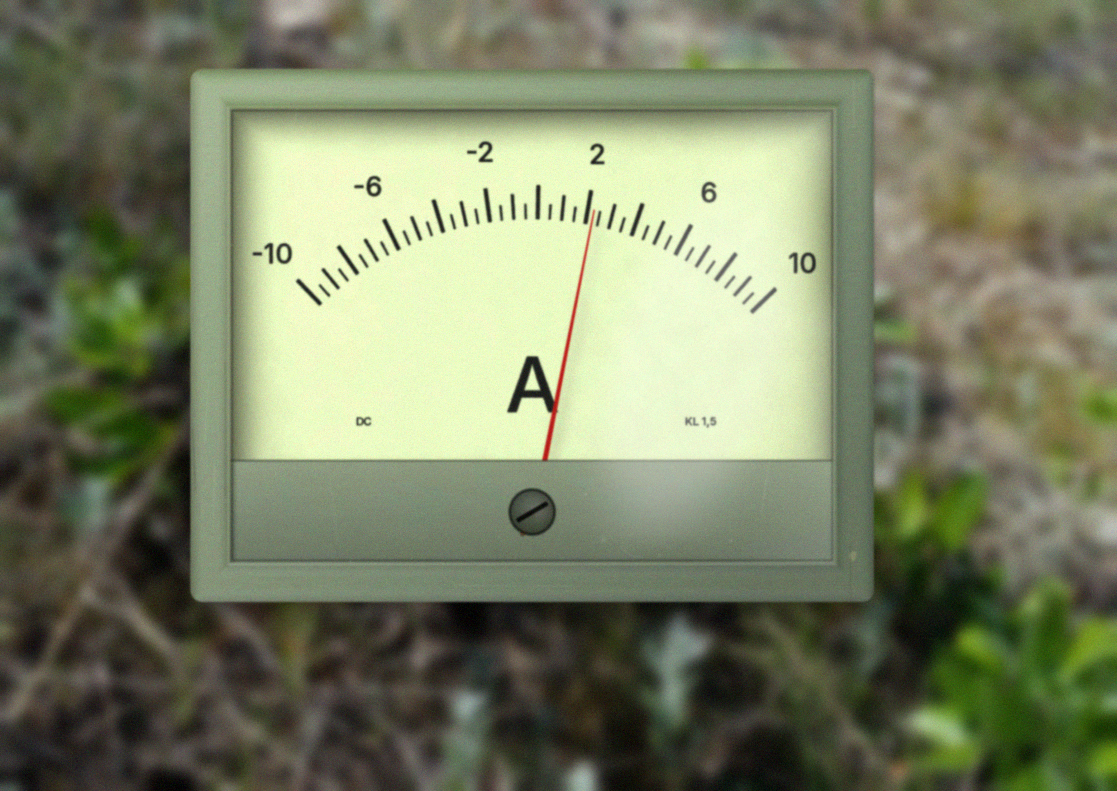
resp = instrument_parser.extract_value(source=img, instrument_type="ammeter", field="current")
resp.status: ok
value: 2.25 A
